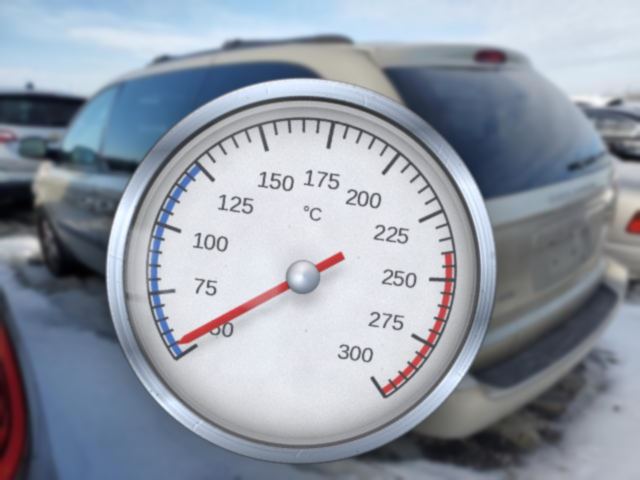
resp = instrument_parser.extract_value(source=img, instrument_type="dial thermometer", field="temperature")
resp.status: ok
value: 55 °C
